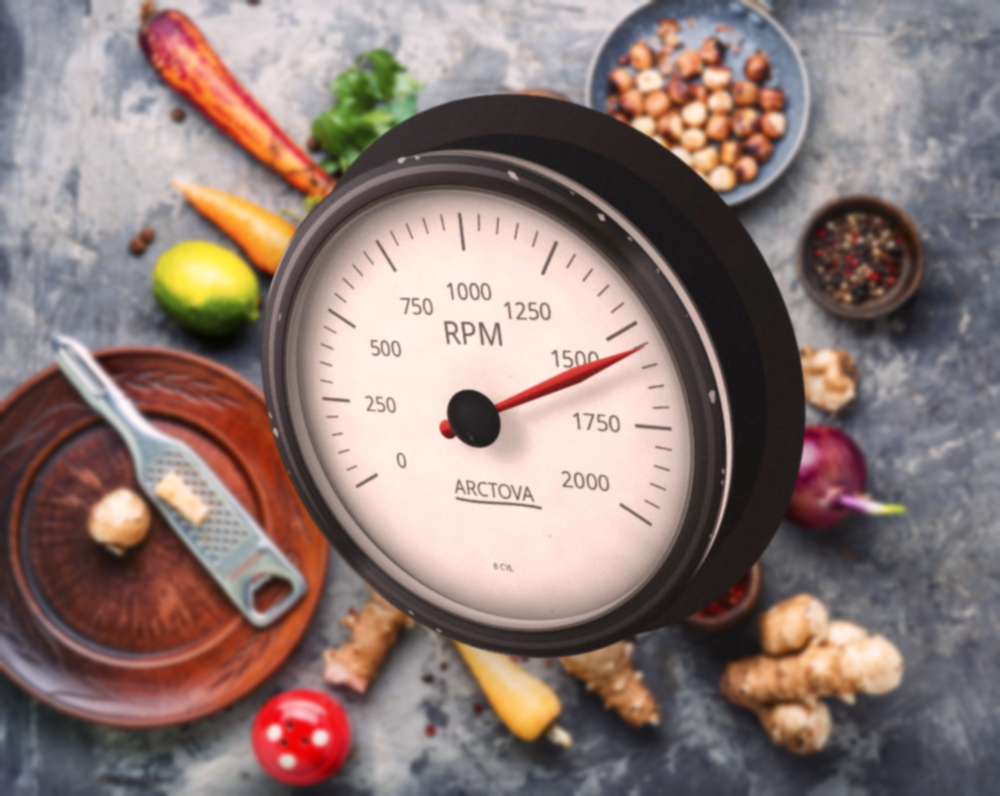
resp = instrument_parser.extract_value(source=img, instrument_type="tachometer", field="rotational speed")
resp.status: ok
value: 1550 rpm
